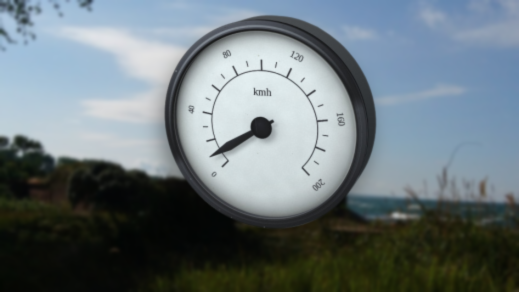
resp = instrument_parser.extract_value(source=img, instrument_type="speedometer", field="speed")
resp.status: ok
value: 10 km/h
